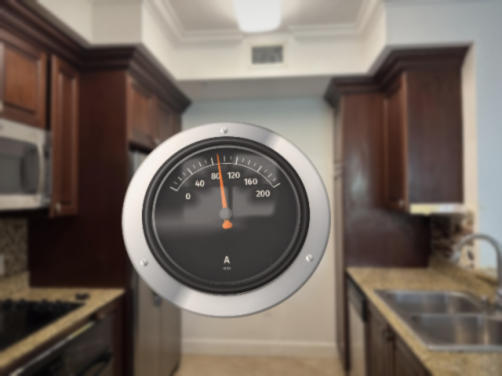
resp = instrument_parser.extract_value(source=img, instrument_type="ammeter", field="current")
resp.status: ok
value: 90 A
